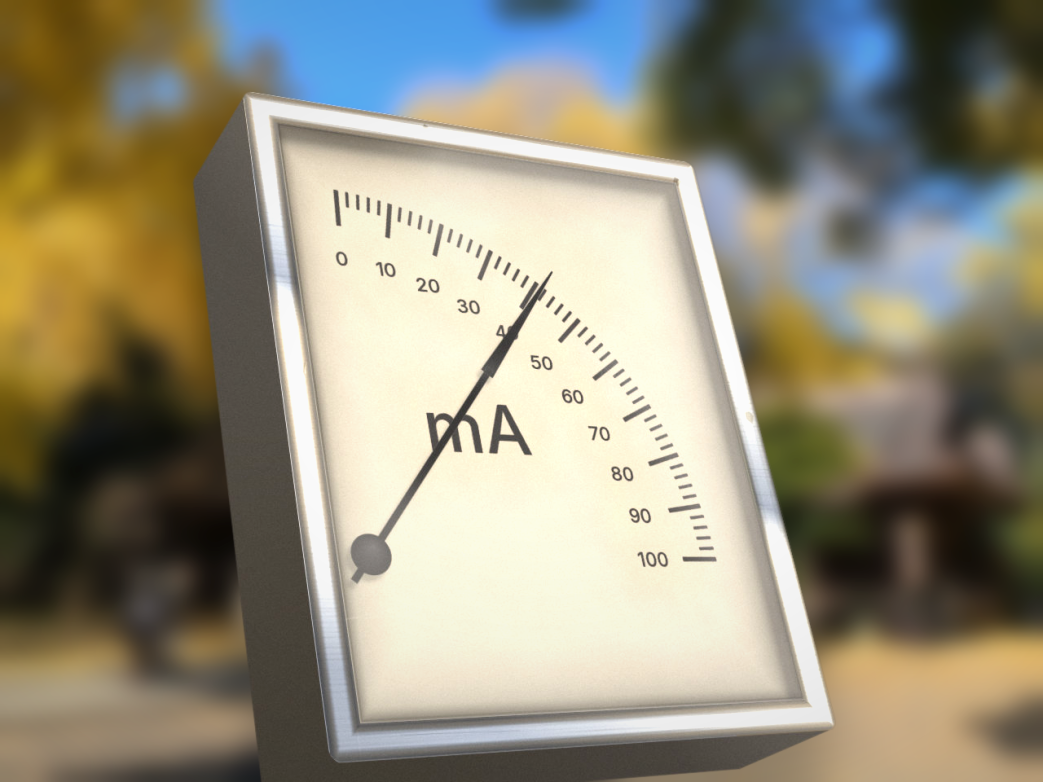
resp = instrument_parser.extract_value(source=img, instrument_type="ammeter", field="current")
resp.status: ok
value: 41 mA
